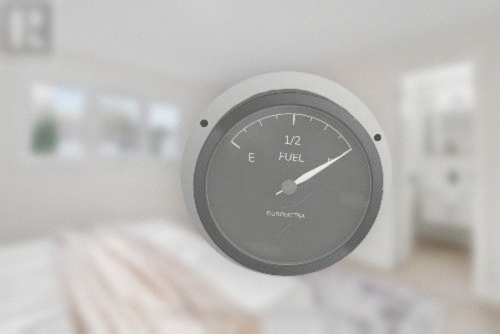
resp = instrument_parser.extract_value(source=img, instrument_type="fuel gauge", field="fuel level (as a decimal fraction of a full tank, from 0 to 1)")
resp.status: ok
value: 1
